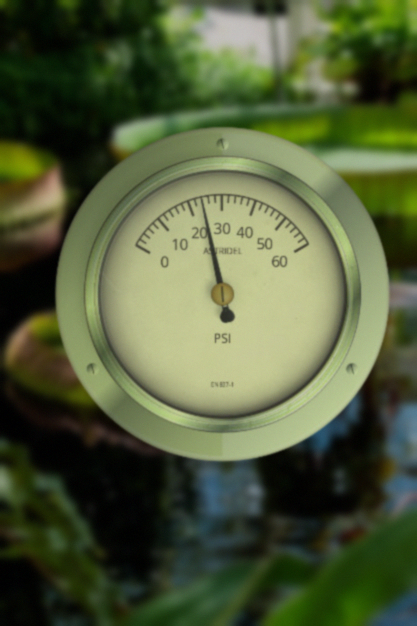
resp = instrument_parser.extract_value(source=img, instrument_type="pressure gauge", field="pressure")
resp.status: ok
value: 24 psi
